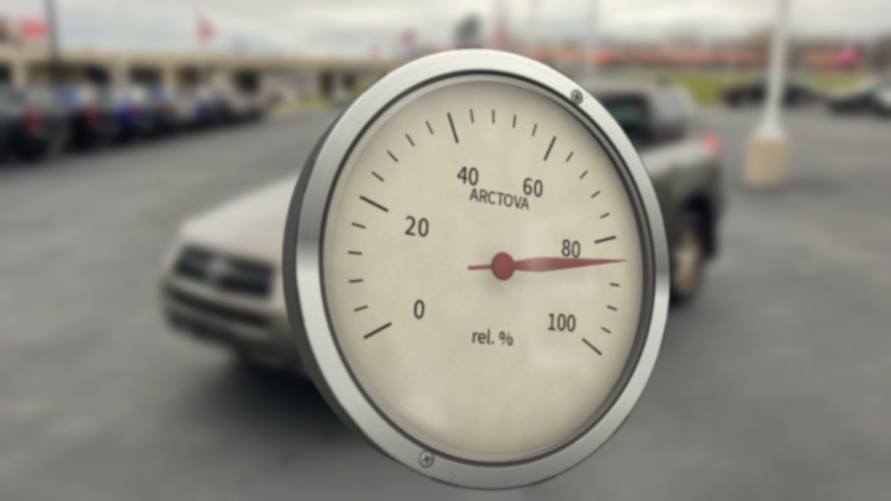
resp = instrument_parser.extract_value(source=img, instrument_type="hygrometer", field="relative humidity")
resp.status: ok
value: 84 %
